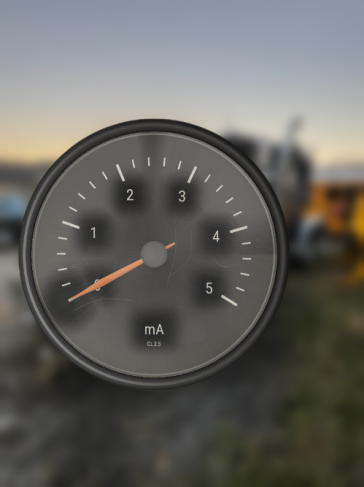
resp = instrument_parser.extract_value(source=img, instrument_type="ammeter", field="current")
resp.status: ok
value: 0 mA
